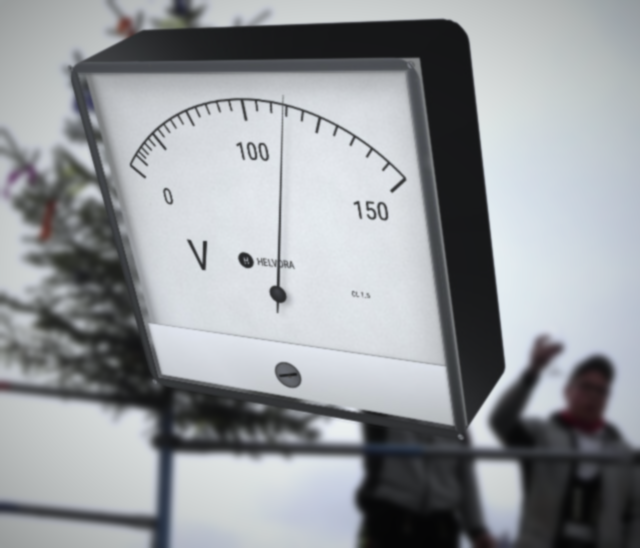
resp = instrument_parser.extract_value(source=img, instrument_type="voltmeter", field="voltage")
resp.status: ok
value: 115 V
